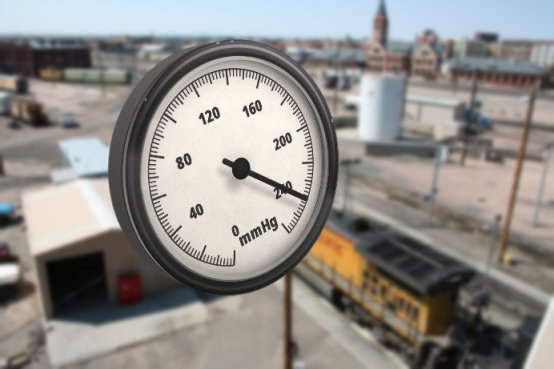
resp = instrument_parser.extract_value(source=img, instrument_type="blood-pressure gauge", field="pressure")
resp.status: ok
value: 240 mmHg
